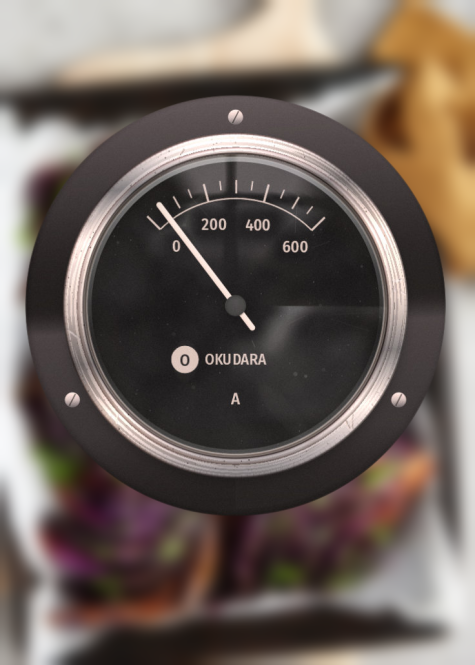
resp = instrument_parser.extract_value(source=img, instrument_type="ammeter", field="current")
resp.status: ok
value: 50 A
